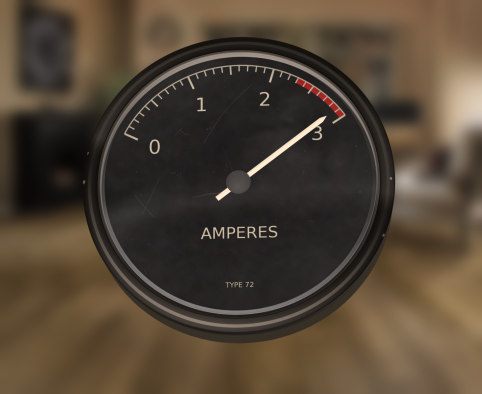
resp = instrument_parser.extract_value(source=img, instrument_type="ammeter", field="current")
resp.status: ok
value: 2.9 A
